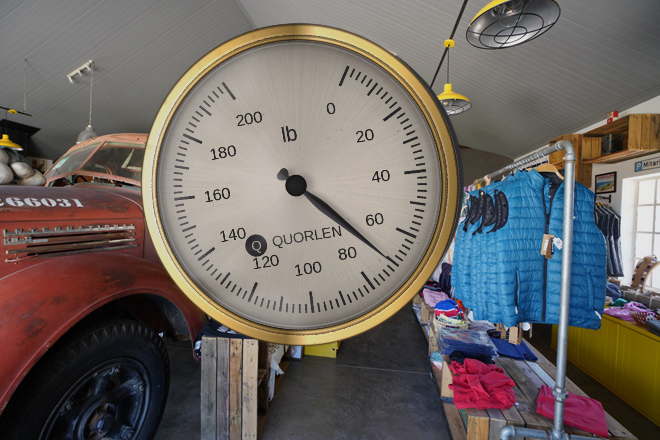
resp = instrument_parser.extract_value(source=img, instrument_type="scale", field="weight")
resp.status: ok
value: 70 lb
